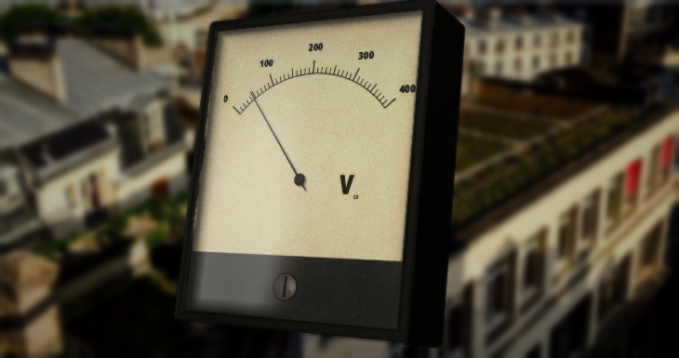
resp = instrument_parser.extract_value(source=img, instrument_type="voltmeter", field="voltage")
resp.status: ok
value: 50 V
